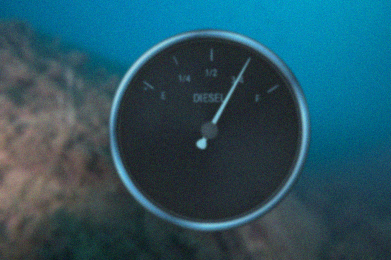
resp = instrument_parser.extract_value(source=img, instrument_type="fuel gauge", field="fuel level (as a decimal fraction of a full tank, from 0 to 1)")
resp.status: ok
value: 0.75
